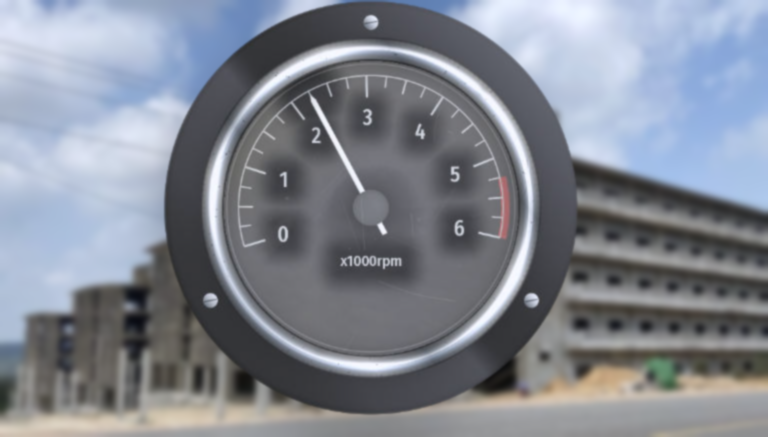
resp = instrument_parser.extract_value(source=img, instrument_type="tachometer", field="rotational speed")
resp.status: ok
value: 2250 rpm
